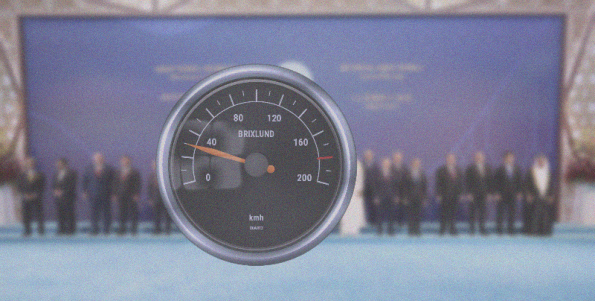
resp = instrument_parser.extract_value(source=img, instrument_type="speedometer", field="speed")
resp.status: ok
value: 30 km/h
